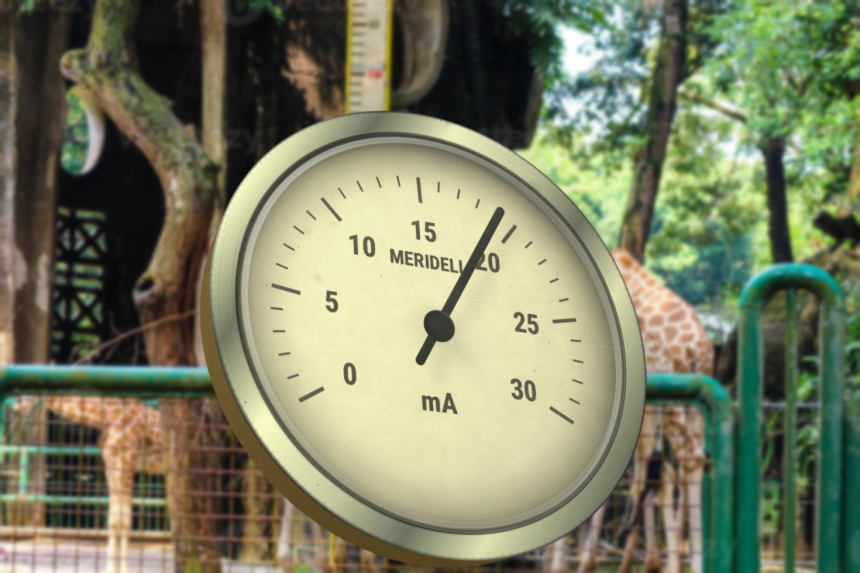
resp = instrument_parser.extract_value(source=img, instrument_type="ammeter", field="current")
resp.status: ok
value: 19 mA
